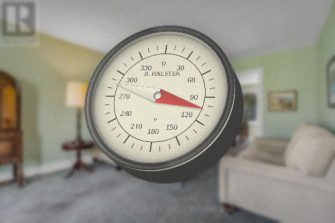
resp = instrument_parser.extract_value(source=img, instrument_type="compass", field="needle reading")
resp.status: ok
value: 105 °
